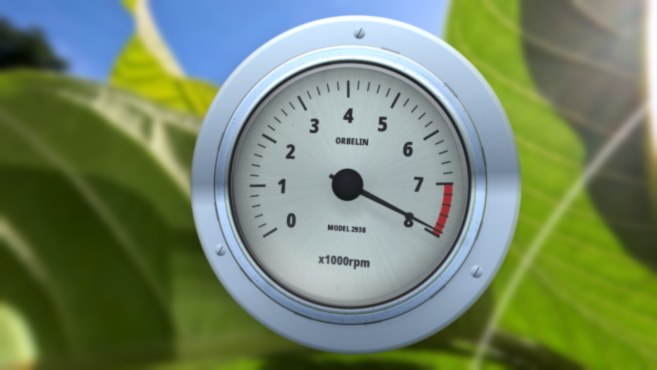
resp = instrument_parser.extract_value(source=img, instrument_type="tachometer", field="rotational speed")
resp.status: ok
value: 7900 rpm
